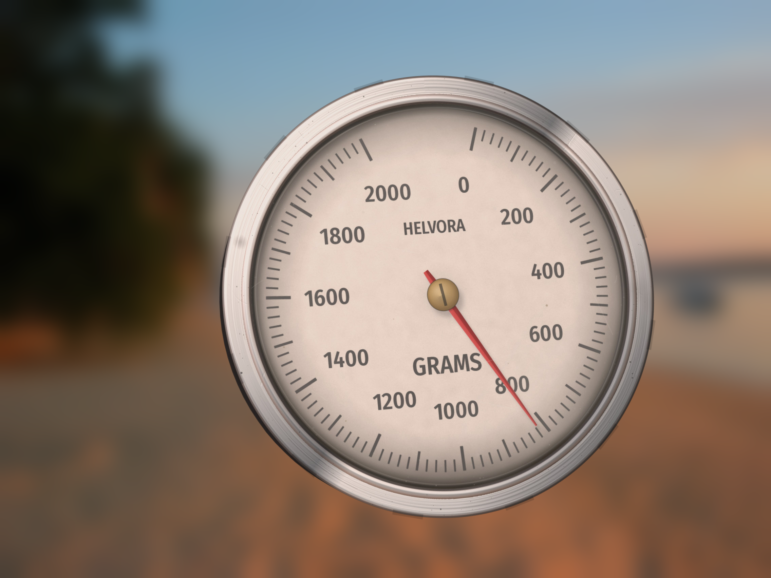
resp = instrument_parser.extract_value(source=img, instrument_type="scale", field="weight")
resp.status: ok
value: 820 g
